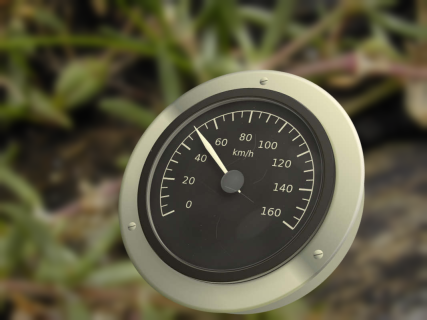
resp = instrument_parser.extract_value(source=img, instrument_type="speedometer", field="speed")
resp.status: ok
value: 50 km/h
